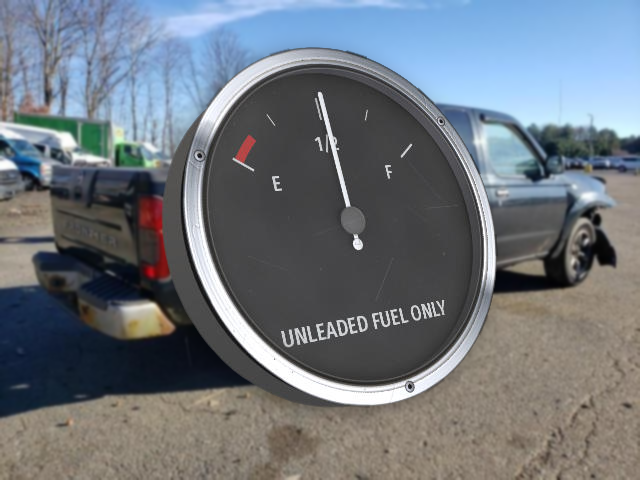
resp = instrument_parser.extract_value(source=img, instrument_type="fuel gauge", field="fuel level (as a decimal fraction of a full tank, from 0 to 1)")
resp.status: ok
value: 0.5
